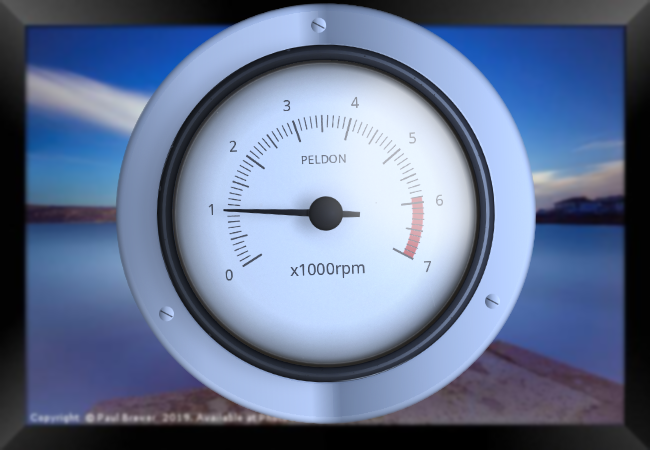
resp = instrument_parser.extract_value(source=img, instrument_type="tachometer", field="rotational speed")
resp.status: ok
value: 1000 rpm
